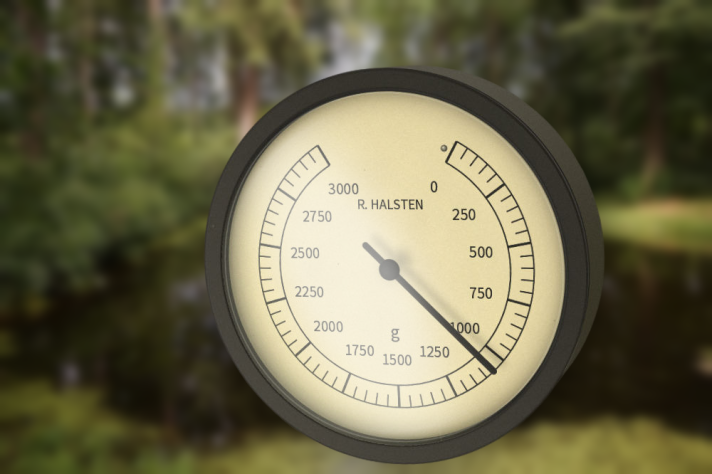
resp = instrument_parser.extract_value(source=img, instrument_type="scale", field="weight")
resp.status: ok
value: 1050 g
